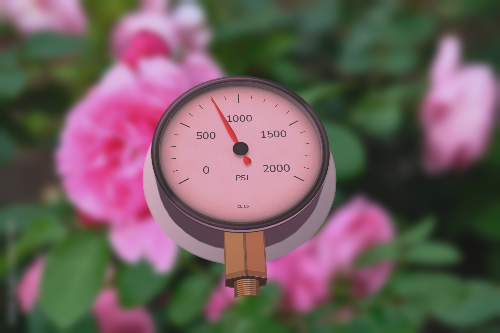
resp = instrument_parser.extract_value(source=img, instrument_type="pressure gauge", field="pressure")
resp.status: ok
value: 800 psi
